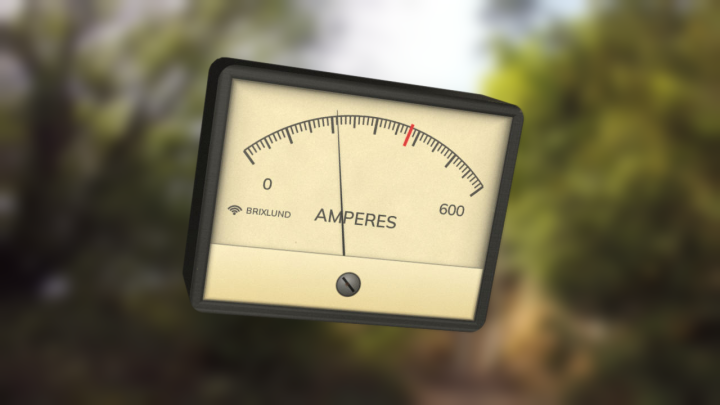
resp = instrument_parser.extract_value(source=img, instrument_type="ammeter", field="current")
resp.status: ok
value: 210 A
